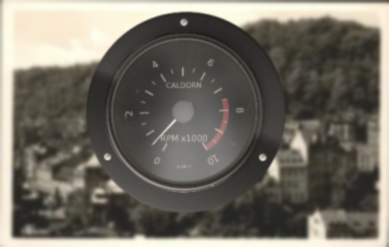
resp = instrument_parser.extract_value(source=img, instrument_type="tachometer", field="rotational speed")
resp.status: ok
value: 500 rpm
